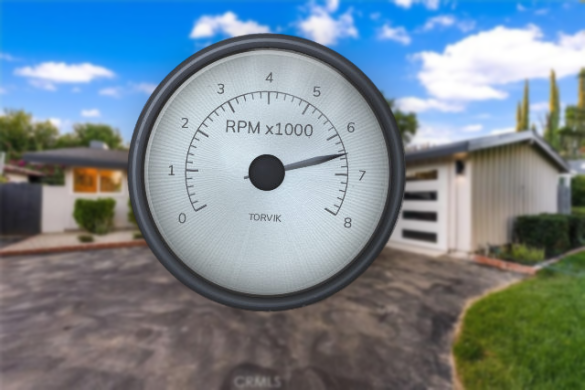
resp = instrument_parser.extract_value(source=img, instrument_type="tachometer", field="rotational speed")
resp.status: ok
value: 6500 rpm
